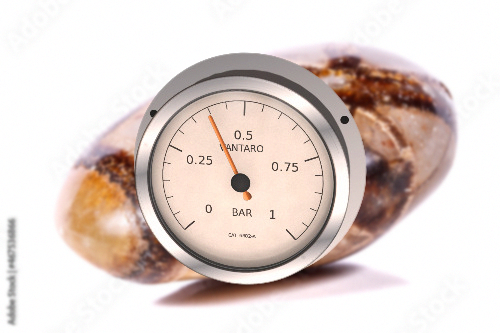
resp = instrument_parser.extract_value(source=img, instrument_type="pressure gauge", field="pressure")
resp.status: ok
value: 0.4 bar
